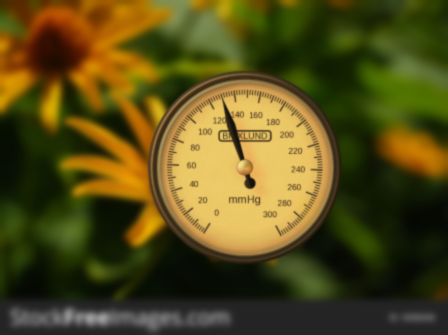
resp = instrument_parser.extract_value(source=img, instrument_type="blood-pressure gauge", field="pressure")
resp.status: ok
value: 130 mmHg
